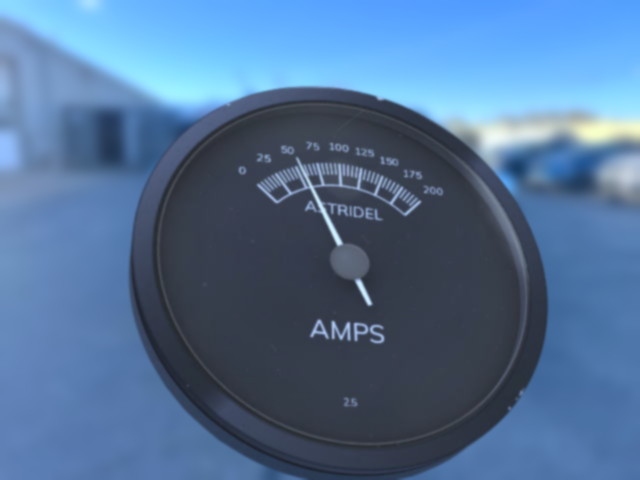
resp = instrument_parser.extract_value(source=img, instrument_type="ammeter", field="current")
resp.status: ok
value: 50 A
